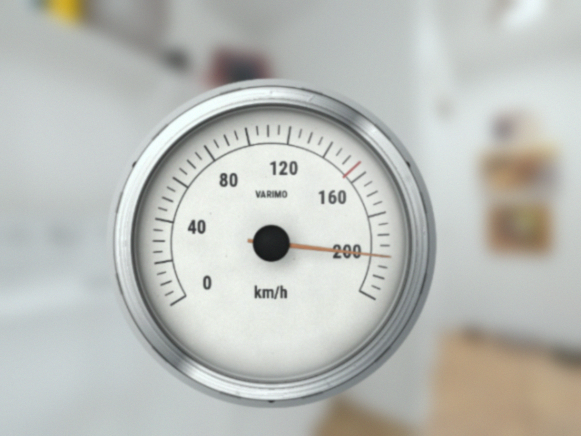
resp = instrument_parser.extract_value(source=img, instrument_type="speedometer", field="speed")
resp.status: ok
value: 200 km/h
